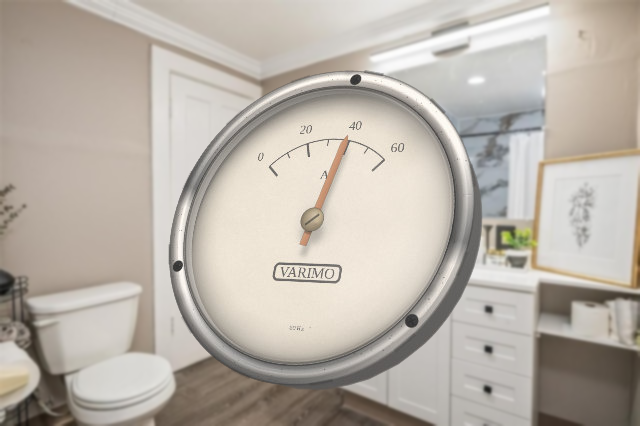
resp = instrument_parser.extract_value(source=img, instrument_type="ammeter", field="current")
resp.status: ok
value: 40 A
